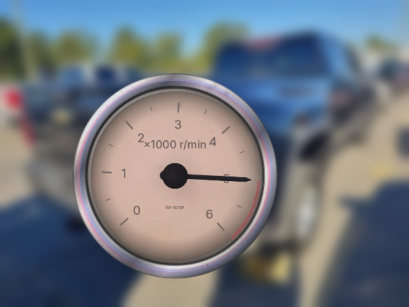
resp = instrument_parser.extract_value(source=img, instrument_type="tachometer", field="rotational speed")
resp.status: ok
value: 5000 rpm
